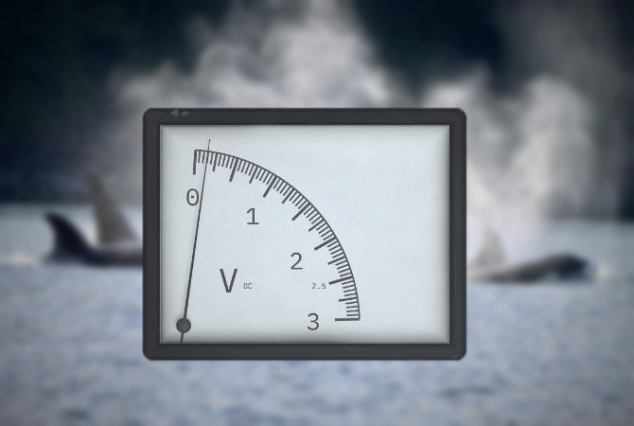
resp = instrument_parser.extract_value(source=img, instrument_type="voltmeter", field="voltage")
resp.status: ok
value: 0.15 V
